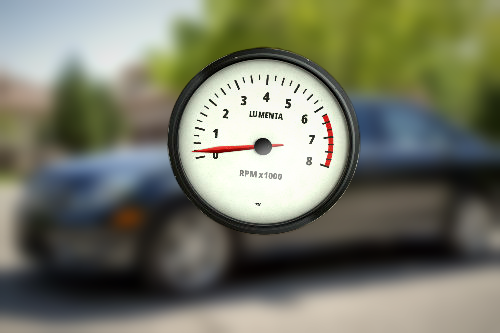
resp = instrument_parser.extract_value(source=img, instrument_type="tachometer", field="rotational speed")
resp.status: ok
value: 250 rpm
